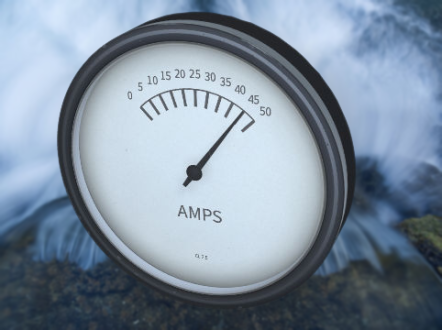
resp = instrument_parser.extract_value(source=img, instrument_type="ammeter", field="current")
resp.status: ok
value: 45 A
